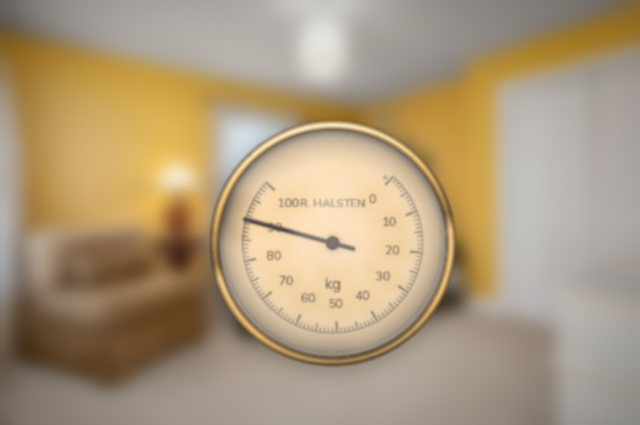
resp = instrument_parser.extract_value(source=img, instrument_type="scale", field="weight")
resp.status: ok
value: 90 kg
